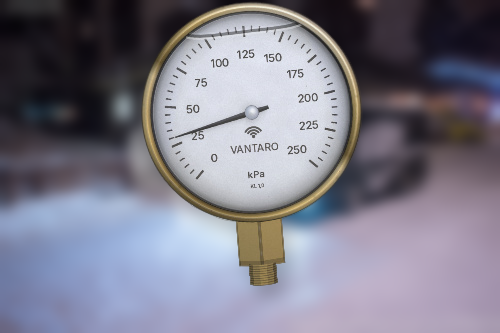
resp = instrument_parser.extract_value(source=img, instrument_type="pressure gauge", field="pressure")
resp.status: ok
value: 30 kPa
